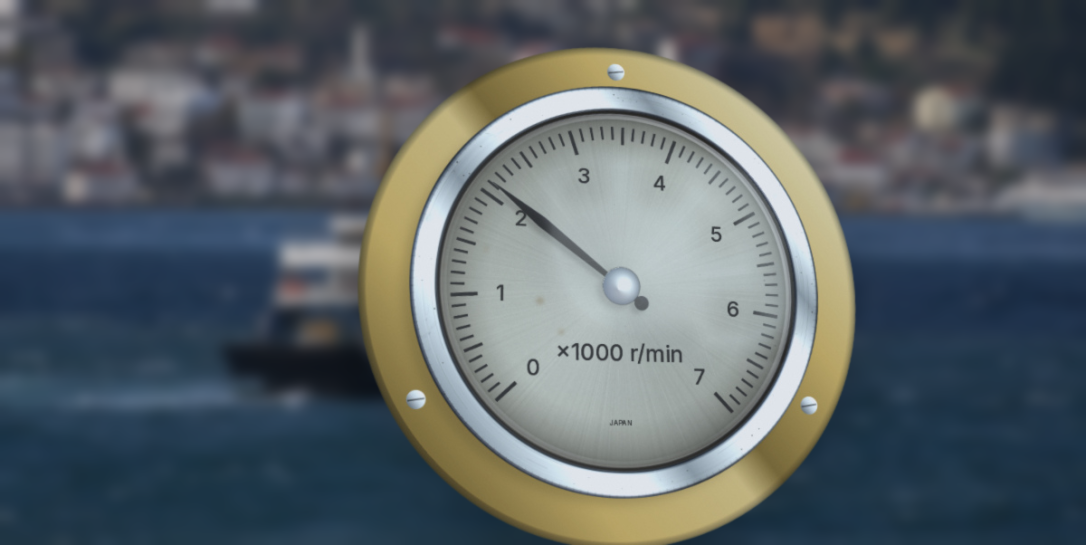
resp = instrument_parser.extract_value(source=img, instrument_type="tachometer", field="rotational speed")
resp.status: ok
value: 2100 rpm
